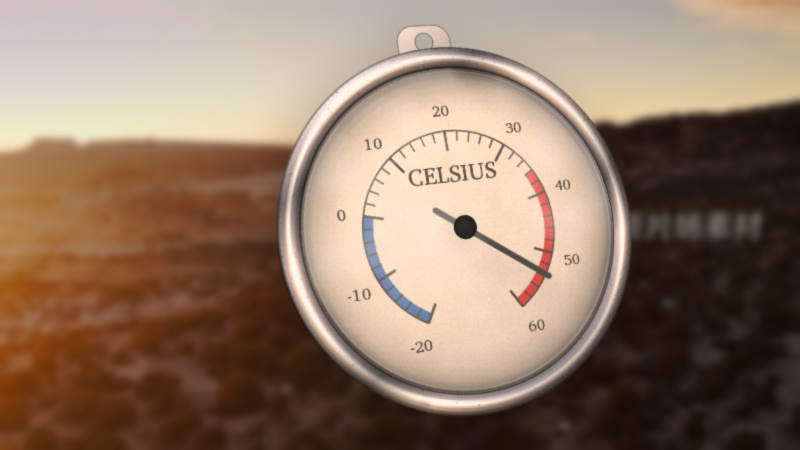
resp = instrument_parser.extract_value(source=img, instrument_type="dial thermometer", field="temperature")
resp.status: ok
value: 54 °C
